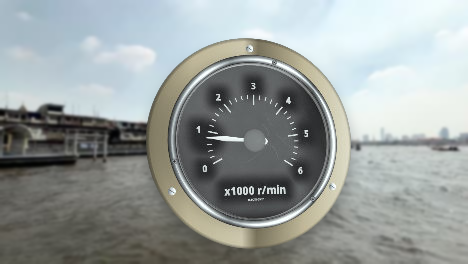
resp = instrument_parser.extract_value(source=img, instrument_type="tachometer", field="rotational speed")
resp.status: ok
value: 800 rpm
